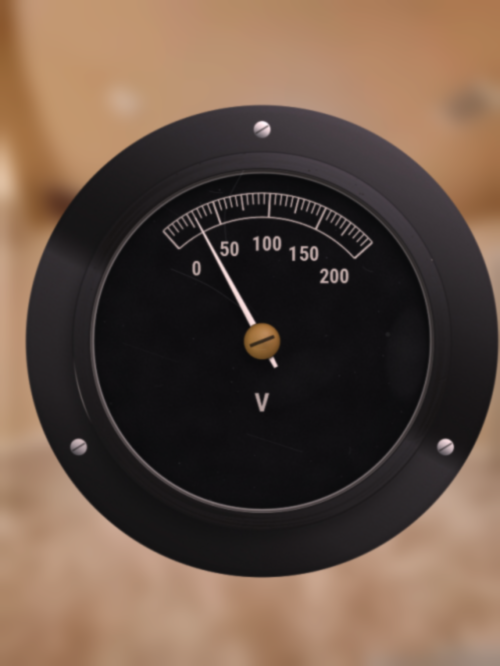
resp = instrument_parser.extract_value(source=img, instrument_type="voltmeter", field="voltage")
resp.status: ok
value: 30 V
